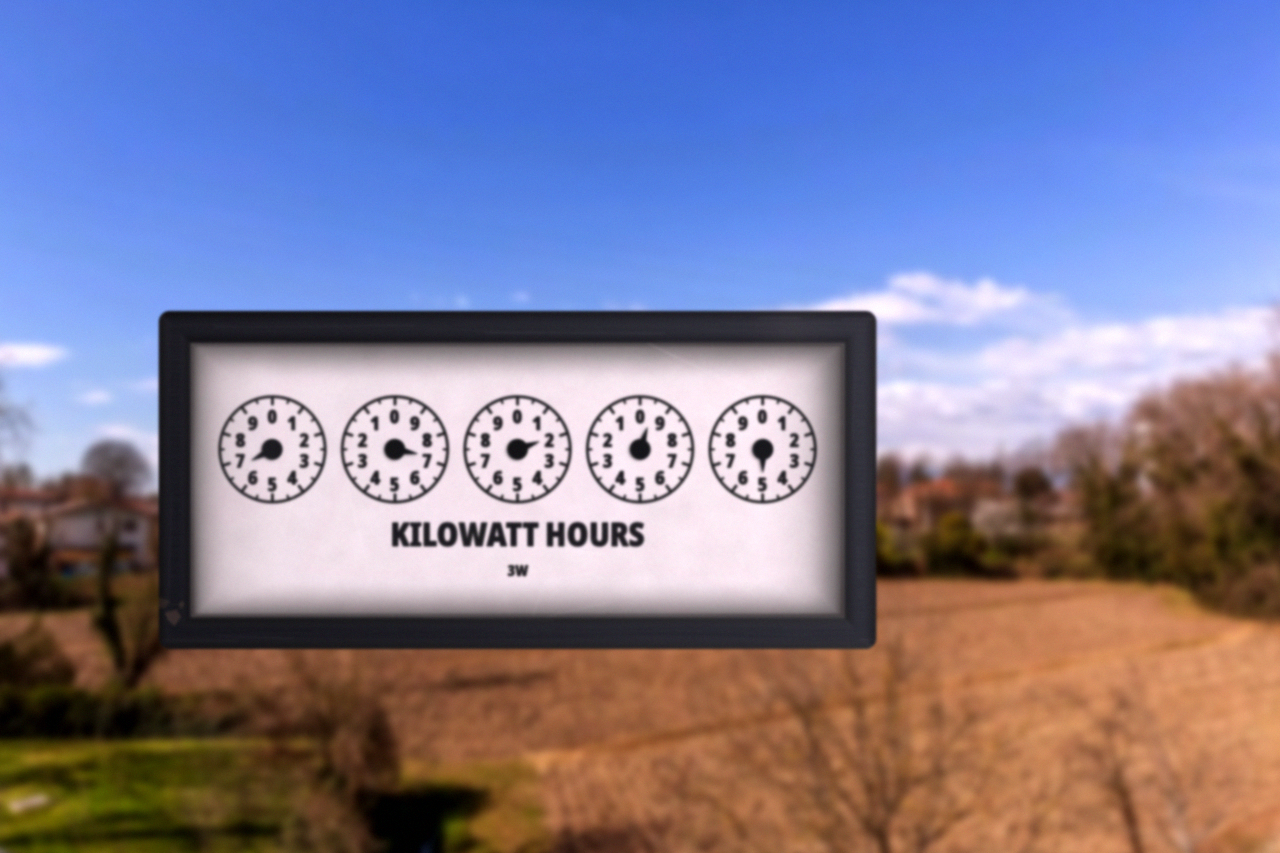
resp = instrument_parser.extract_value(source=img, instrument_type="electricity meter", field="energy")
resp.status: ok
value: 67195 kWh
